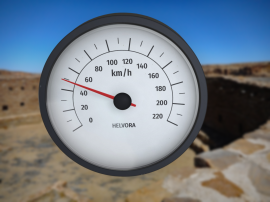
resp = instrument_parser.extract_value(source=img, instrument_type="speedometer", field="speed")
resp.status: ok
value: 50 km/h
